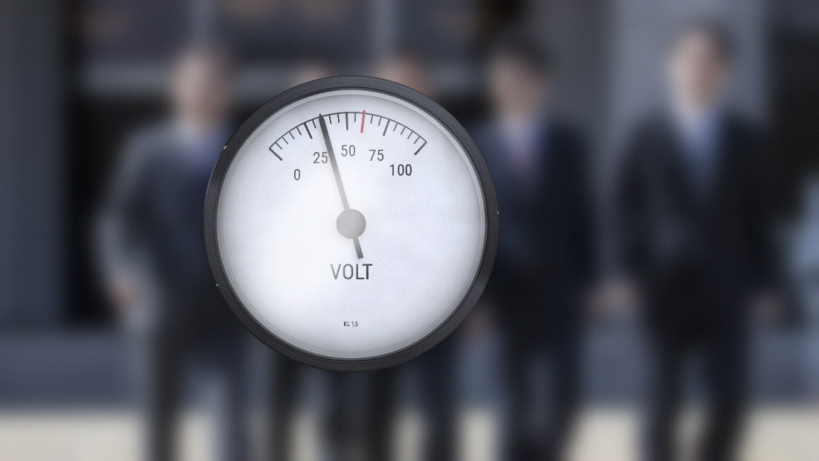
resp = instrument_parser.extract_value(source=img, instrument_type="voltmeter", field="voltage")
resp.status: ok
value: 35 V
